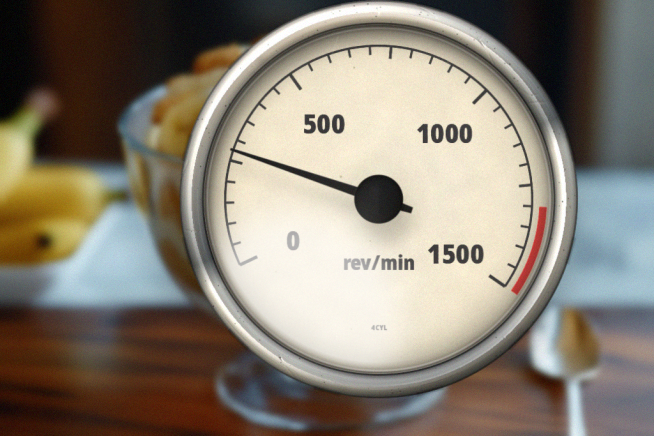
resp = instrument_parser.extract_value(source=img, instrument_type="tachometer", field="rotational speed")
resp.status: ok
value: 275 rpm
